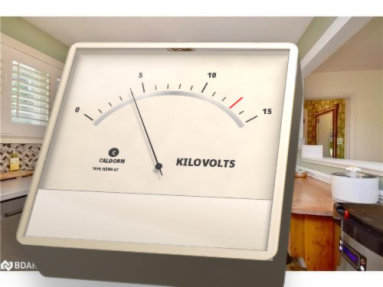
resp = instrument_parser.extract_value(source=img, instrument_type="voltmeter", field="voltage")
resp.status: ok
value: 4 kV
